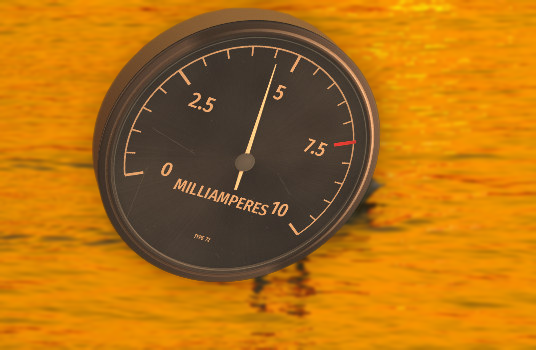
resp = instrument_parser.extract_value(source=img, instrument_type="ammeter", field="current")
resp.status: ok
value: 4.5 mA
